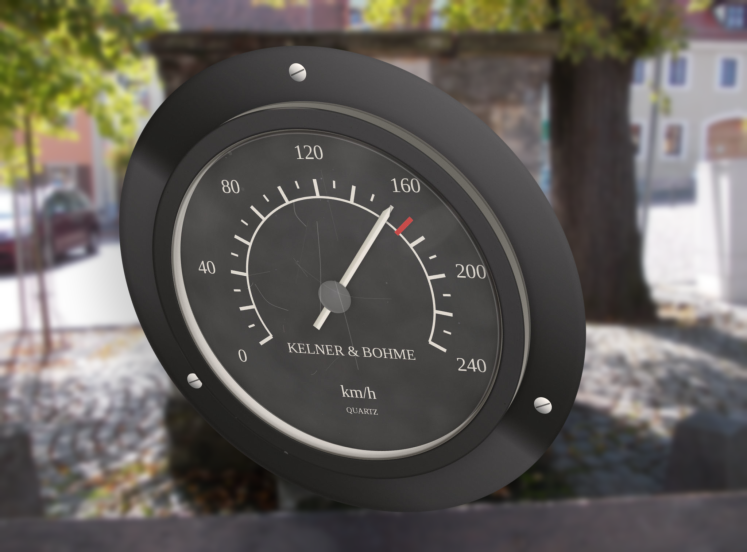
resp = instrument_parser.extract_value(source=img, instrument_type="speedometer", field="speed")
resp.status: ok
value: 160 km/h
